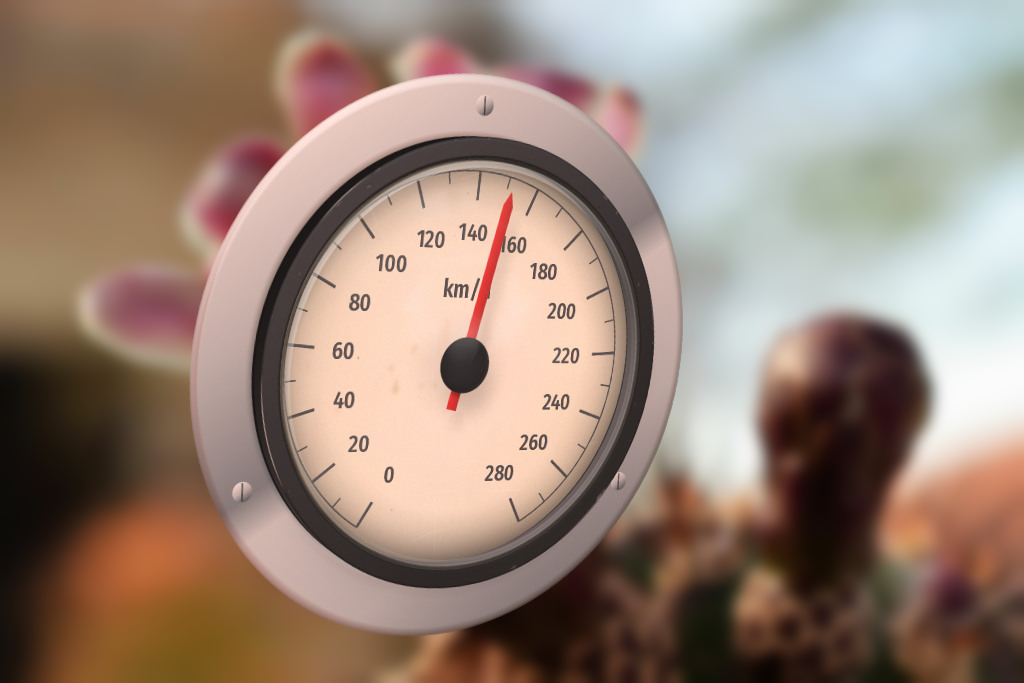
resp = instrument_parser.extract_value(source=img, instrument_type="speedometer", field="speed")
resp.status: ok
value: 150 km/h
